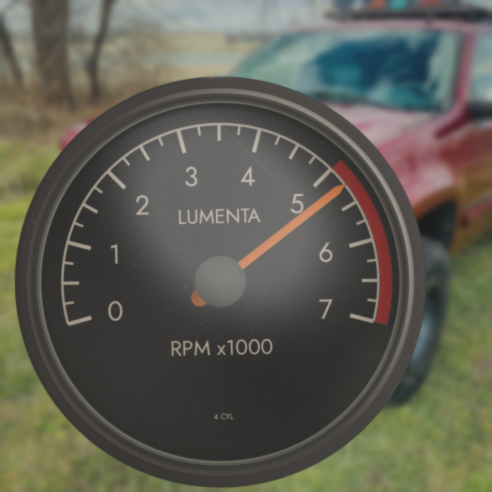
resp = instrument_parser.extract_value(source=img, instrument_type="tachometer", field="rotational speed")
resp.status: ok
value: 5250 rpm
